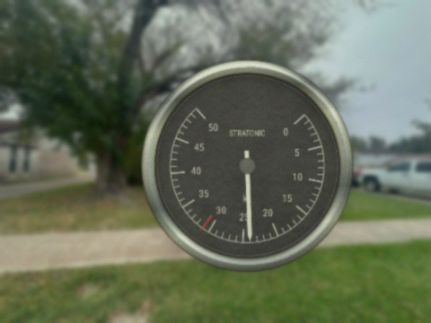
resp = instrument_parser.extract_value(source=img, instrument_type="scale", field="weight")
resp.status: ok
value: 24 kg
